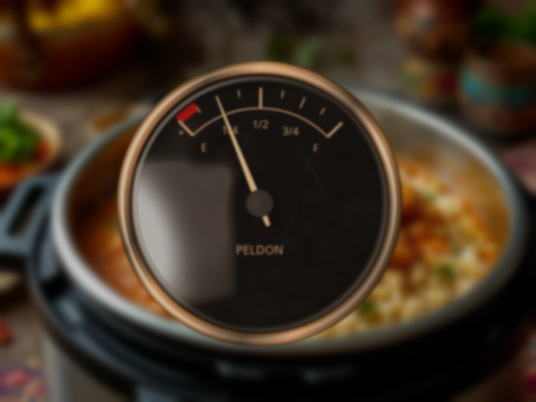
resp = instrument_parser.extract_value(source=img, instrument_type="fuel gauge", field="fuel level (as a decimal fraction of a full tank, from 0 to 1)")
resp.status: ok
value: 0.25
